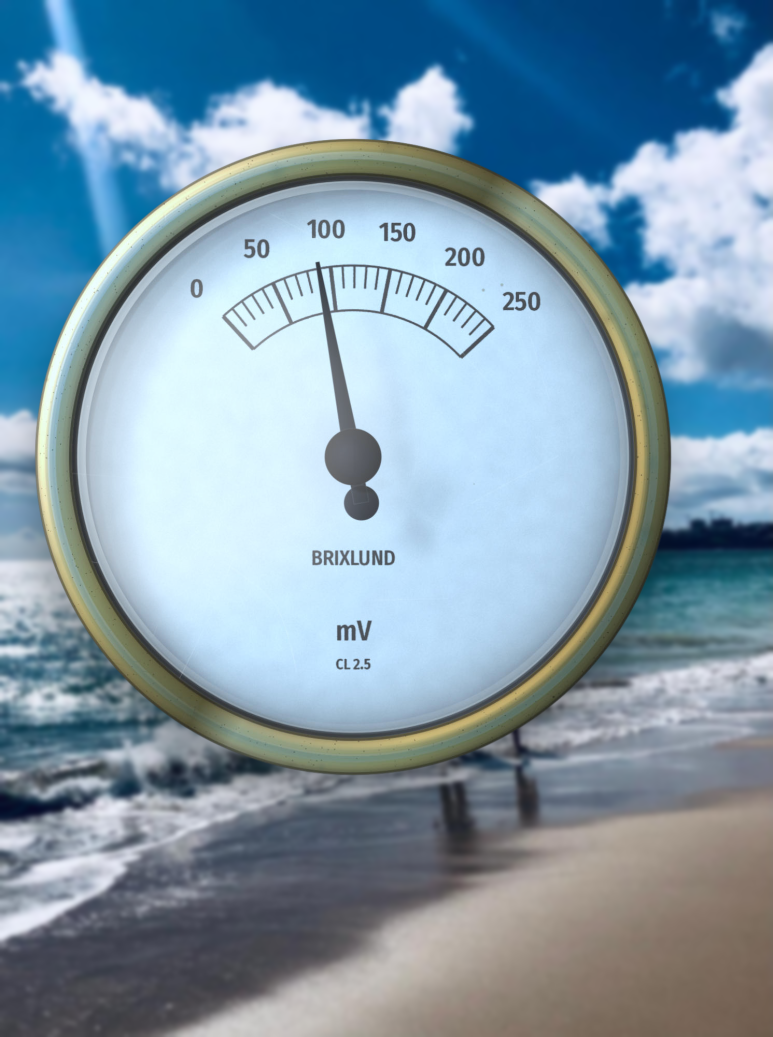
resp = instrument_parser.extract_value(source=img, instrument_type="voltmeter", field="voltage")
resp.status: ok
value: 90 mV
